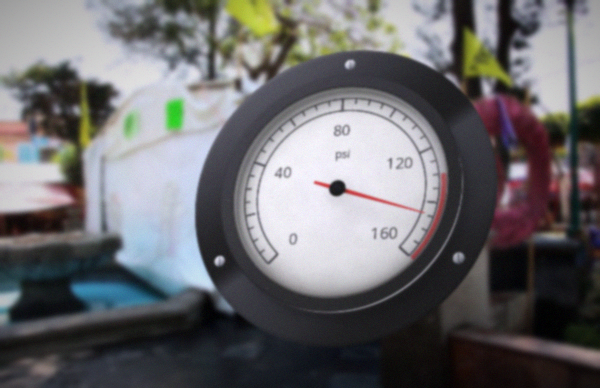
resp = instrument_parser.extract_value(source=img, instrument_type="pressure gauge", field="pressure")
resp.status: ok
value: 145 psi
